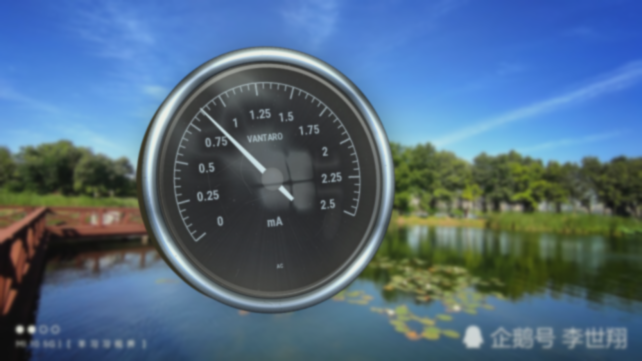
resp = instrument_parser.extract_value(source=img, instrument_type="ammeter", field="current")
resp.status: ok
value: 0.85 mA
